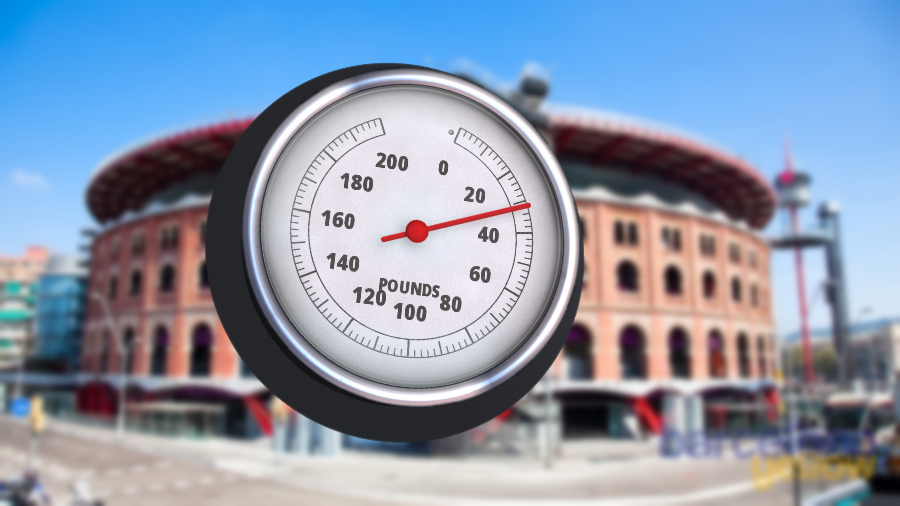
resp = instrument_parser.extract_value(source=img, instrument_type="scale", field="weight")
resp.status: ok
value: 32 lb
